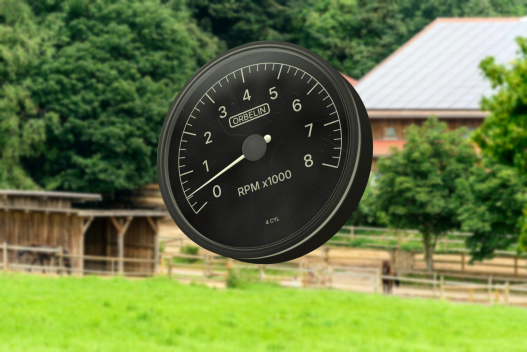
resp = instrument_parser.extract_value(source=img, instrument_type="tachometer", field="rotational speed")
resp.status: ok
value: 400 rpm
